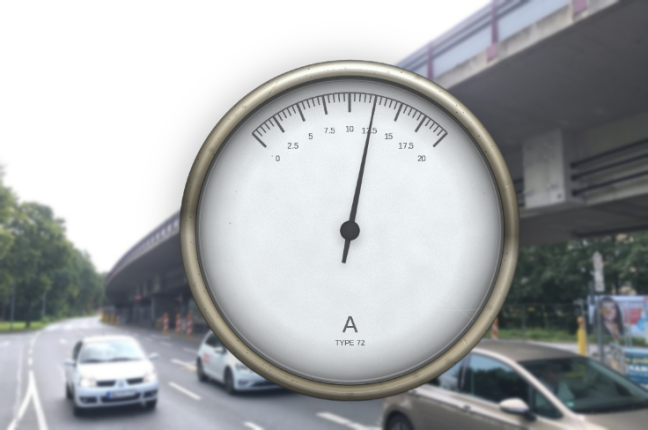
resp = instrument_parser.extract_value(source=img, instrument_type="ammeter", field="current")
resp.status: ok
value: 12.5 A
